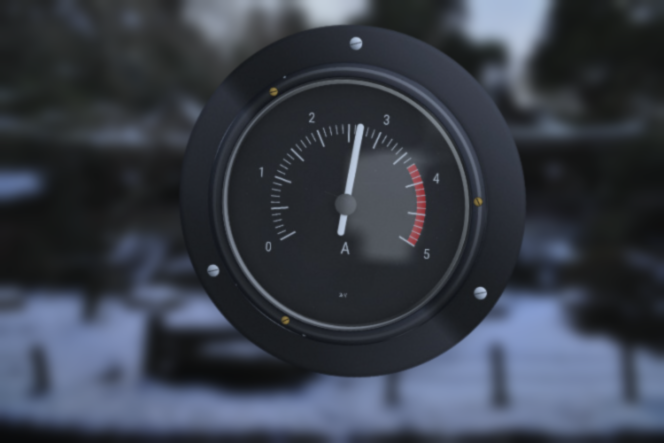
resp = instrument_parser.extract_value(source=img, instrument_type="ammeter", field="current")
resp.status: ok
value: 2.7 A
